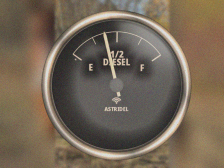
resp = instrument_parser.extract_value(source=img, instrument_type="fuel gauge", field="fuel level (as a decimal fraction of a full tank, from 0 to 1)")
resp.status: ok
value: 0.375
